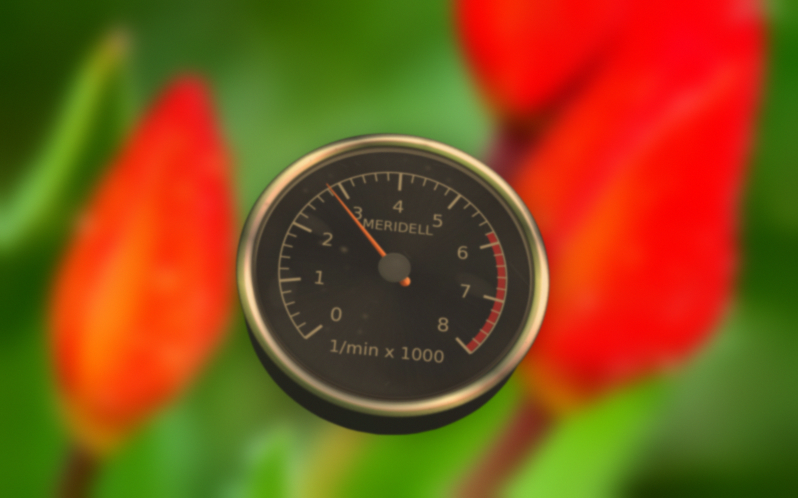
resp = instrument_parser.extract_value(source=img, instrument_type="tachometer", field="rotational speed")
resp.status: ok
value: 2800 rpm
